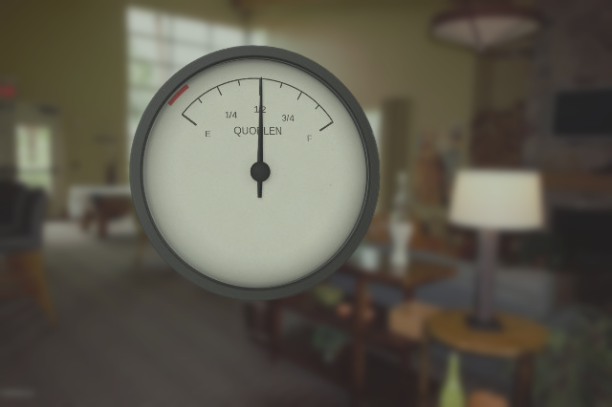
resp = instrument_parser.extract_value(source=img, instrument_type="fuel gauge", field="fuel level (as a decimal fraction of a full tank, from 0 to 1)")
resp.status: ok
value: 0.5
